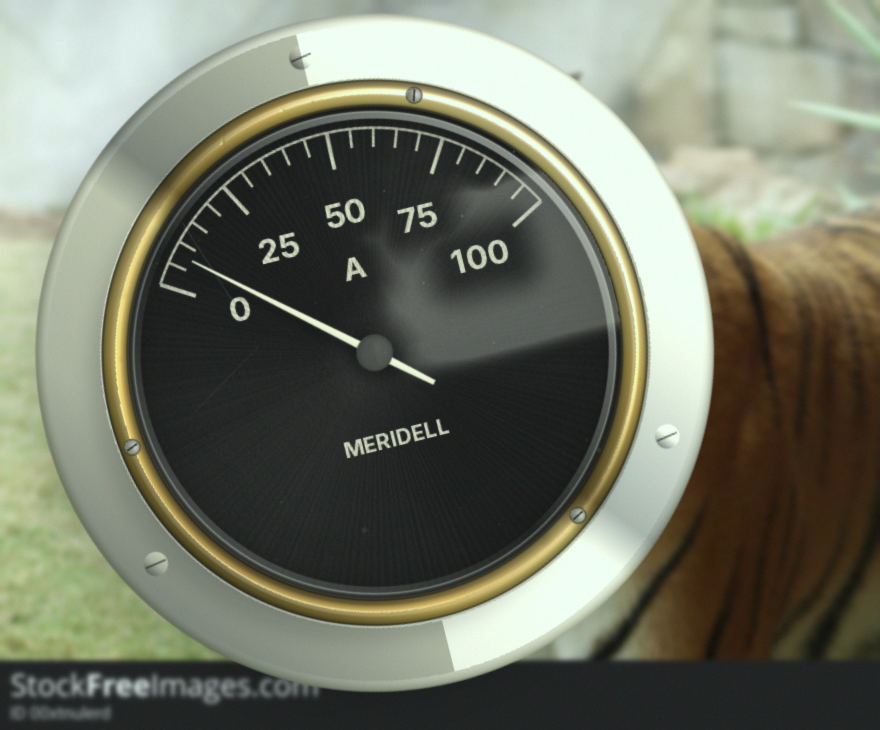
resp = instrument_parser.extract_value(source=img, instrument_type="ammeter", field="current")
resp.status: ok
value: 7.5 A
